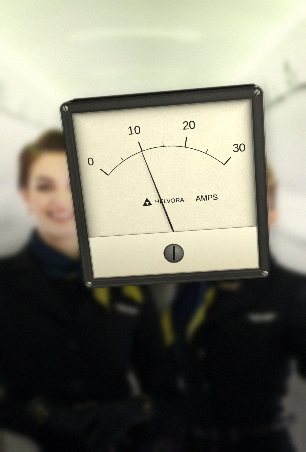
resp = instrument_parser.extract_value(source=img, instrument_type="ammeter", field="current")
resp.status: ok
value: 10 A
